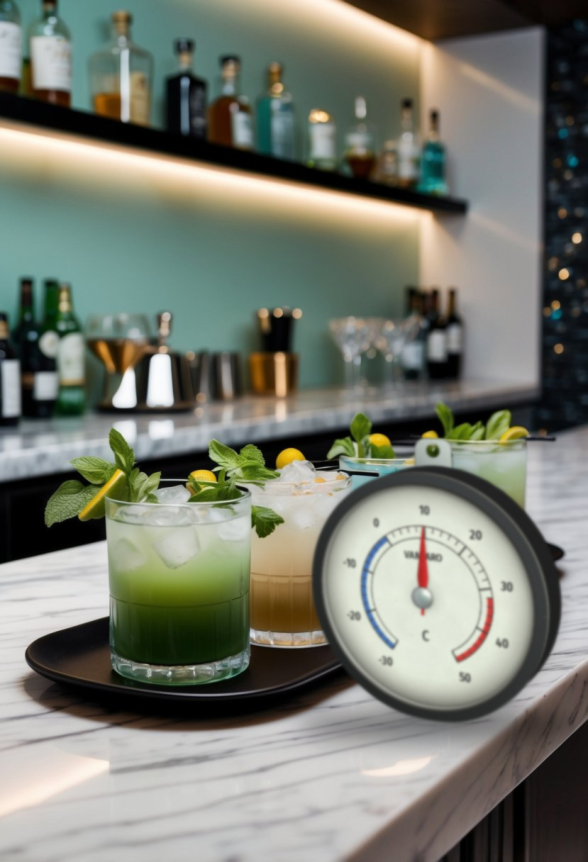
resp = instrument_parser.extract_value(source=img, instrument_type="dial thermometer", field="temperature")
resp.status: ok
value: 10 °C
